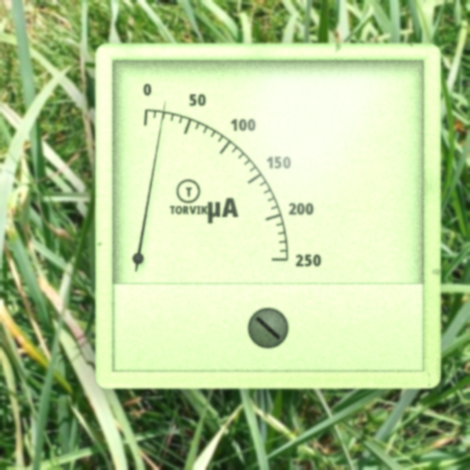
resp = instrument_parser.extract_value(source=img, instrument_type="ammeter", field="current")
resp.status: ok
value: 20 µA
